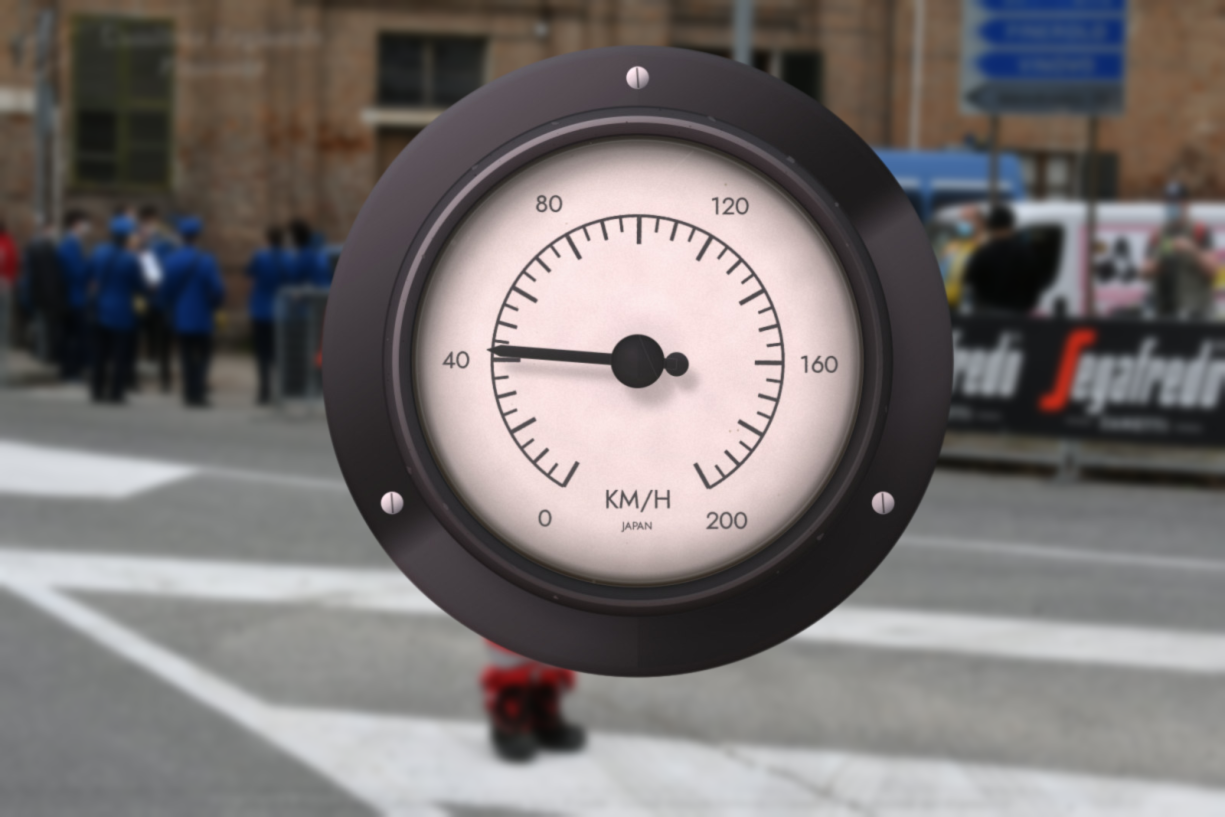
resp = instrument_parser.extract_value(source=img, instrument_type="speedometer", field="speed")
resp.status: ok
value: 42.5 km/h
